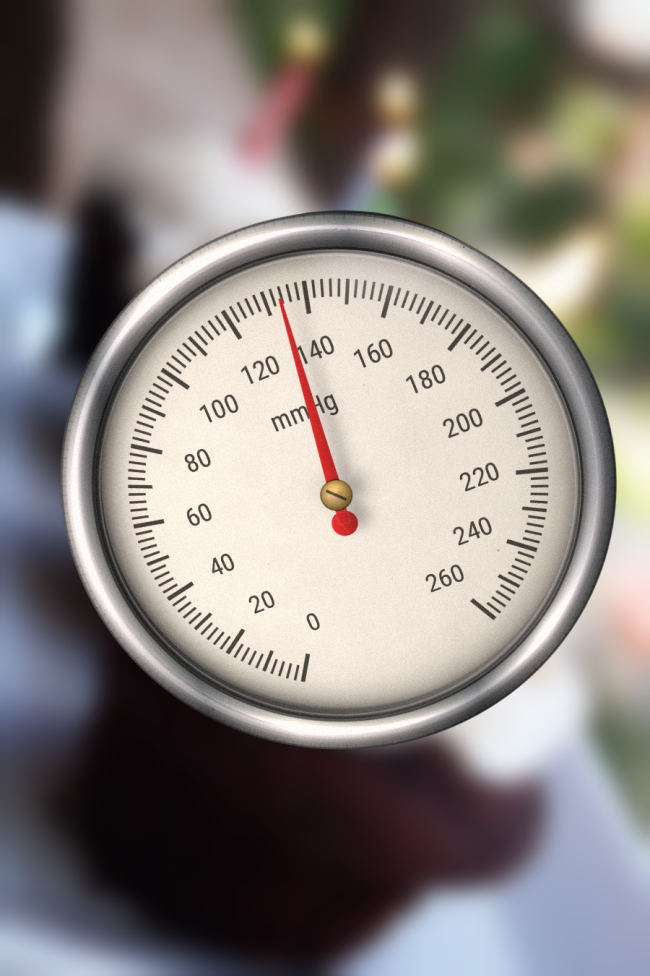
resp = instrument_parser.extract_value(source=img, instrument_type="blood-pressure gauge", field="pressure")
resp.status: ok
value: 134 mmHg
